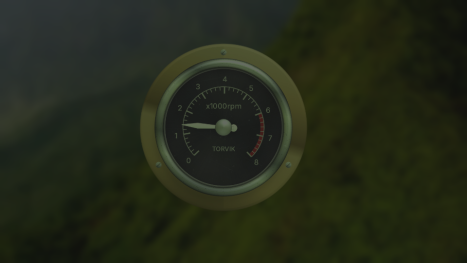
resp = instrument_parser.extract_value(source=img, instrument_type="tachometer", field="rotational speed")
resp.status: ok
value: 1400 rpm
